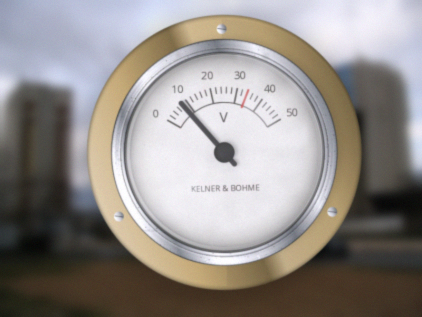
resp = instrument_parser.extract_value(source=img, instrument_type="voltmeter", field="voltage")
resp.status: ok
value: 8 V
